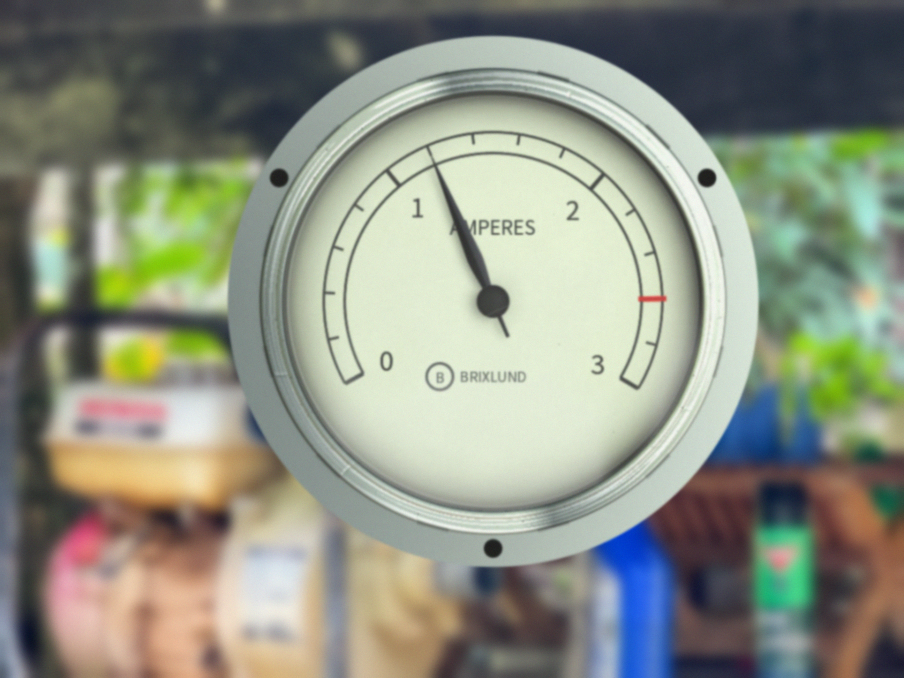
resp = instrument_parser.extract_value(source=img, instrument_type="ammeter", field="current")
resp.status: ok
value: 1.2 A
